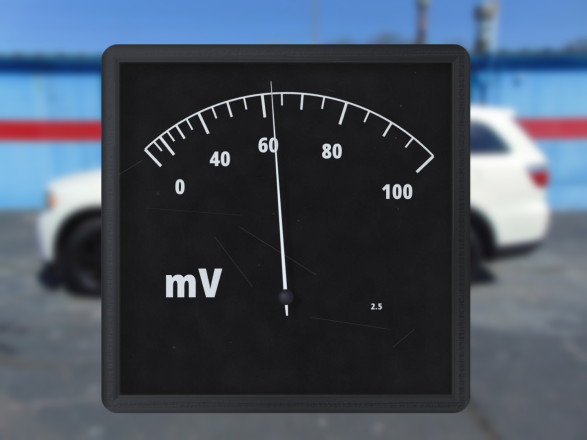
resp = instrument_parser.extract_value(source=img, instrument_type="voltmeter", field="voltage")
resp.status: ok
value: 62.5 mV
